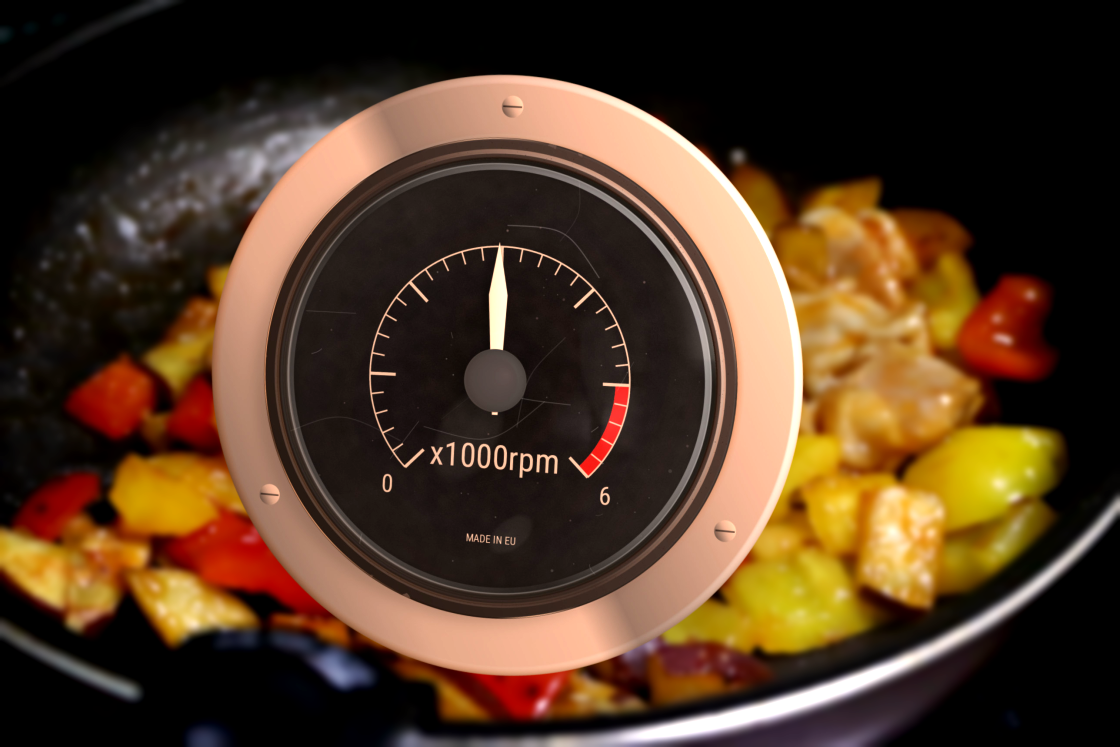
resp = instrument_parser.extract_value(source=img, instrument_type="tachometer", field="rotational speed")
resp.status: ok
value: 3000 rpm
